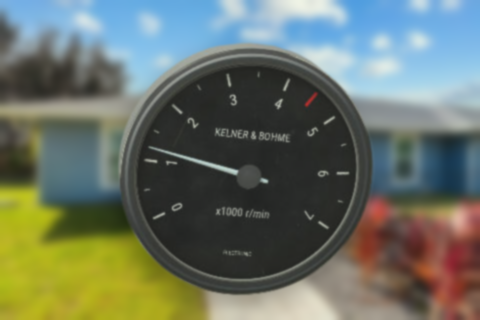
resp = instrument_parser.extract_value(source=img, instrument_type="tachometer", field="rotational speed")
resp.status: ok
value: 1250 rpm
